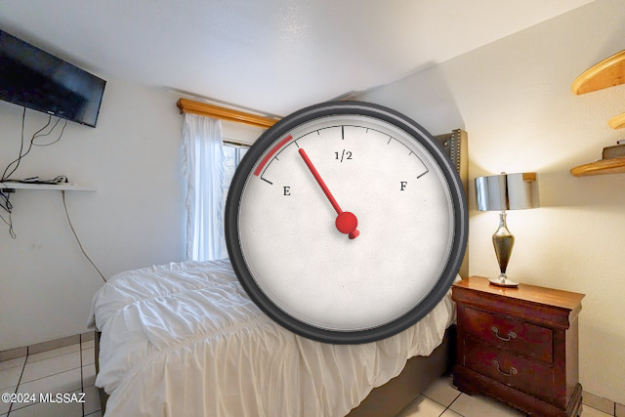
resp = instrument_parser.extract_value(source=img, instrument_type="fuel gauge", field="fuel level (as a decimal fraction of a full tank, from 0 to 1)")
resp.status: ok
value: 0.25
